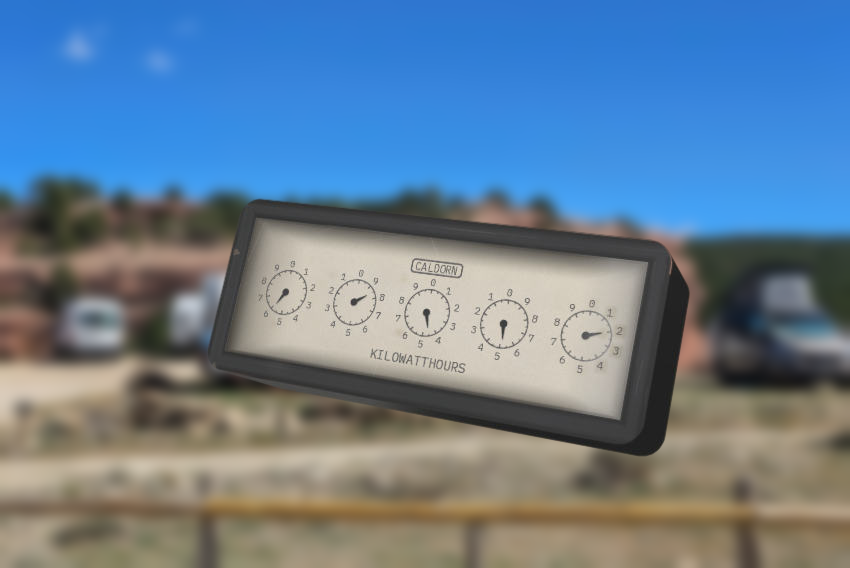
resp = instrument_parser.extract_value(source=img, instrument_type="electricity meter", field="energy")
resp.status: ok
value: 58452 kWh
